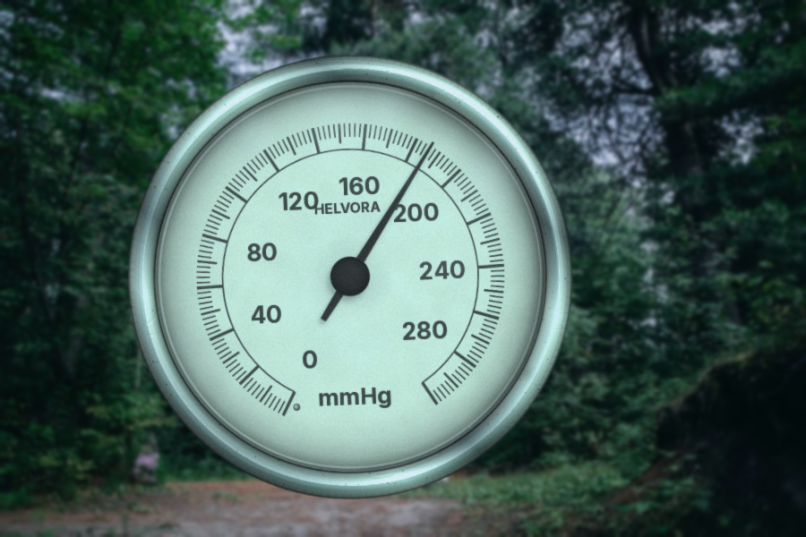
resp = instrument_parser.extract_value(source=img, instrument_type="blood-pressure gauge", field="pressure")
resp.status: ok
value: 186 mmHg
